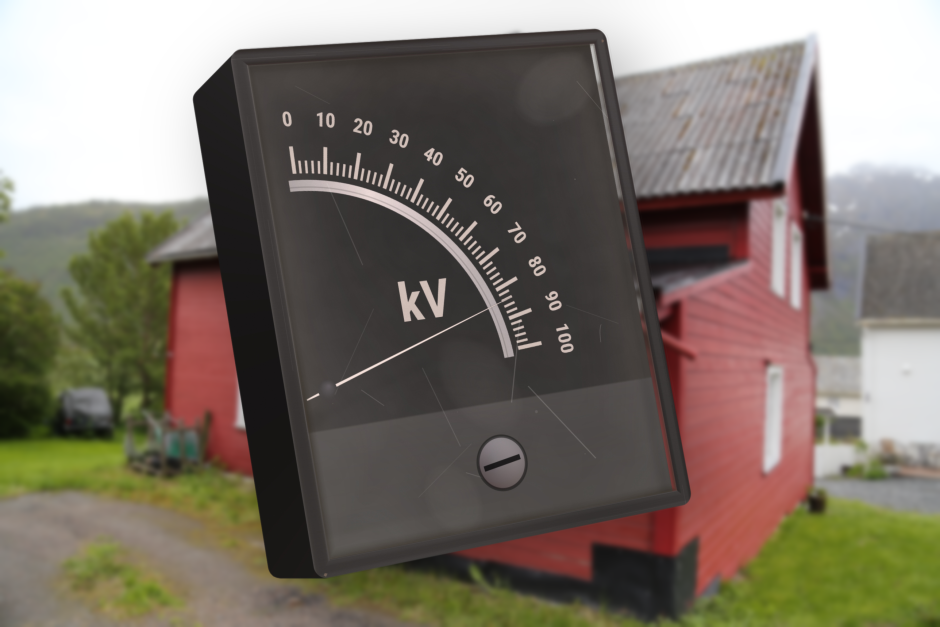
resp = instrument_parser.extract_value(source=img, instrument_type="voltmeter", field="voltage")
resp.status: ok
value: 84 kV
